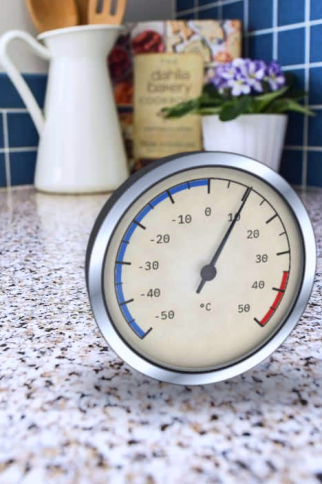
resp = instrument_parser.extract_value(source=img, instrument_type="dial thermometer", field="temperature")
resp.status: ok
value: 10 °C
